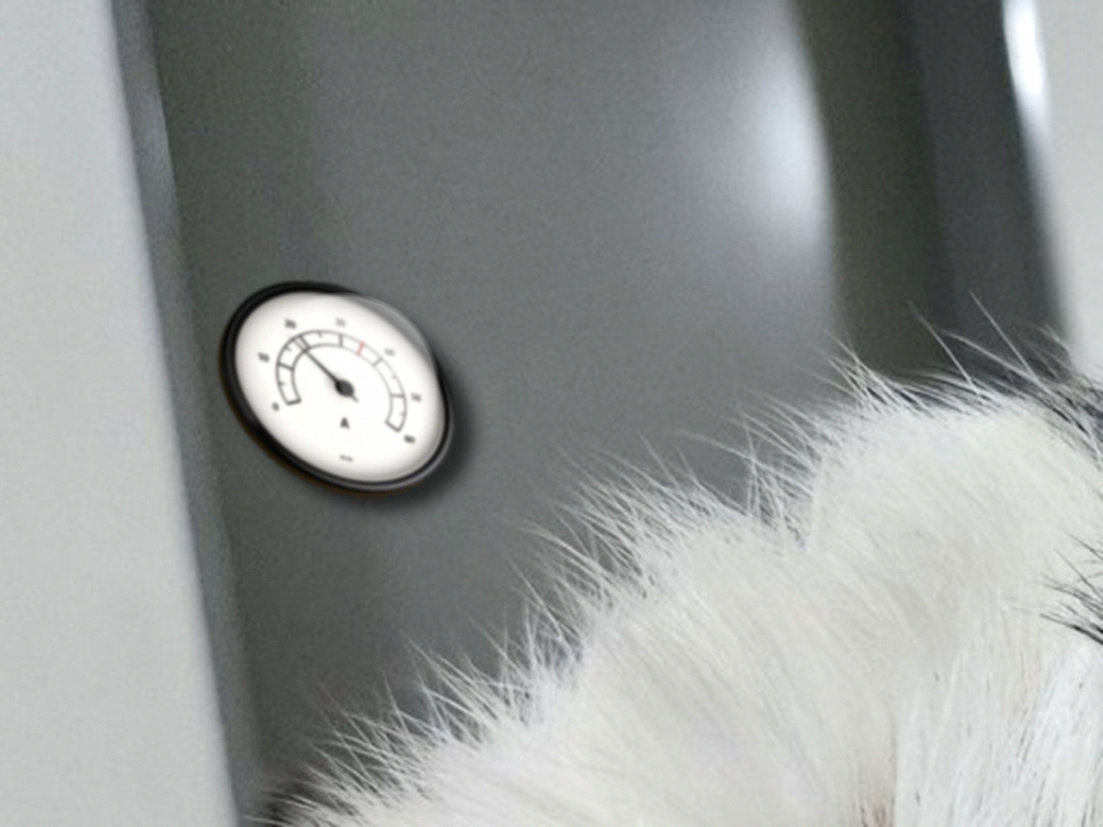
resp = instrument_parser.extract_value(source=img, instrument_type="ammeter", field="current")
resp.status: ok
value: 17.5 A
